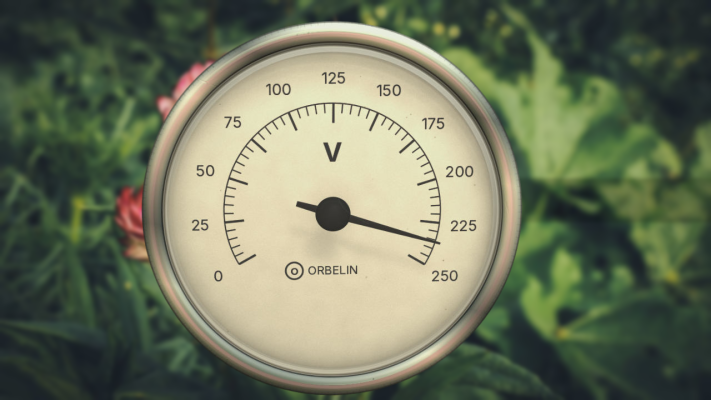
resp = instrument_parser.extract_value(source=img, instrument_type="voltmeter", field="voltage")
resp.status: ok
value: 235 V
